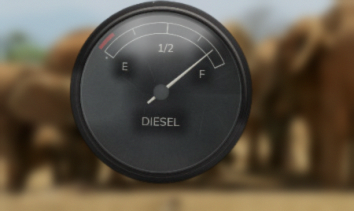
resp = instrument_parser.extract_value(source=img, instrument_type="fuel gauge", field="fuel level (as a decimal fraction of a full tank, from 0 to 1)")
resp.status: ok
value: 0.875
